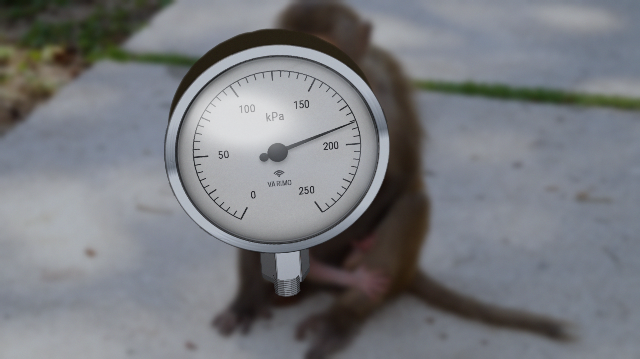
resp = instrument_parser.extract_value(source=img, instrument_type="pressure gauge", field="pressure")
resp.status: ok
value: 185 kPa
